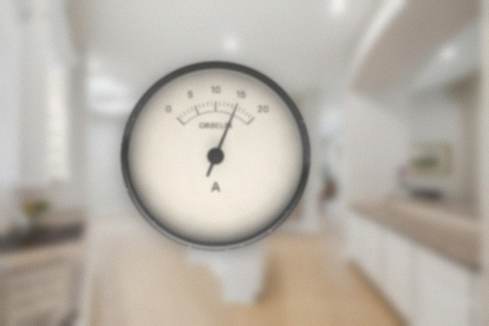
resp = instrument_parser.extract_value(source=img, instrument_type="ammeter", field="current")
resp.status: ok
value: 15 A
